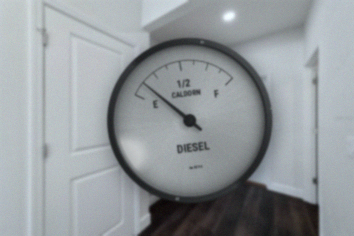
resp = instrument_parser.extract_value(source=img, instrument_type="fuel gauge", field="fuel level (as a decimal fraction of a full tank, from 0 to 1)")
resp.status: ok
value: 0.125
